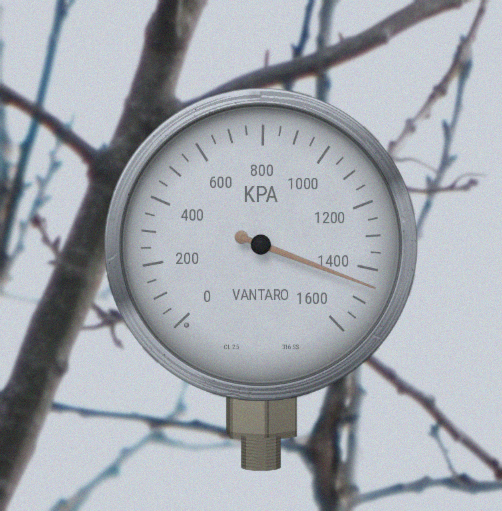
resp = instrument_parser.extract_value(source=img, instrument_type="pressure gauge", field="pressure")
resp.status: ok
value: 1450 kPa
